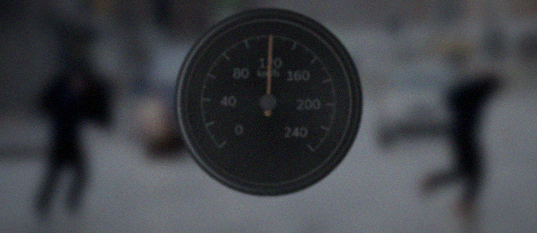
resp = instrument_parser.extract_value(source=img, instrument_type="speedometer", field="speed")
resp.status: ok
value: 120 km/h
